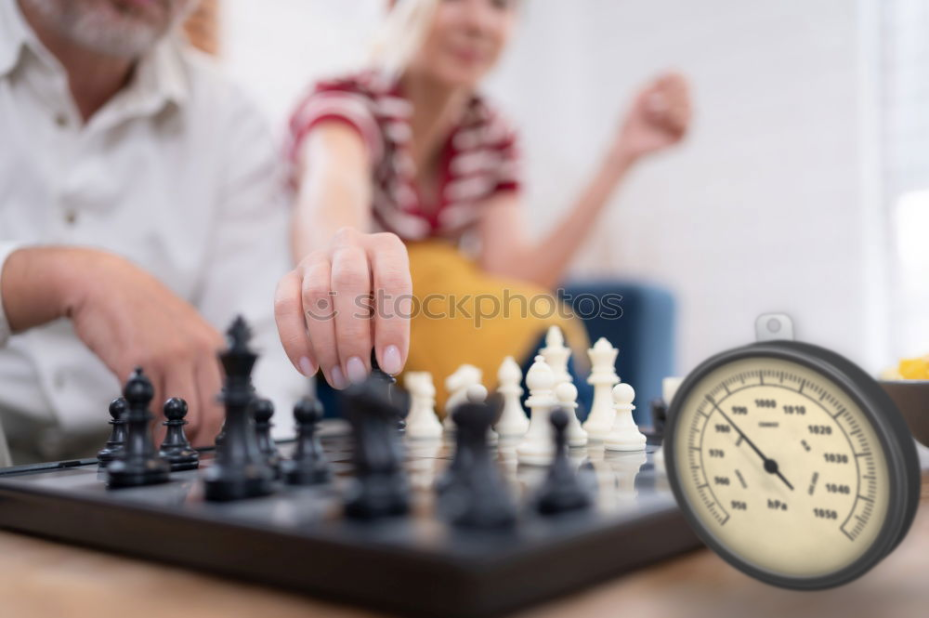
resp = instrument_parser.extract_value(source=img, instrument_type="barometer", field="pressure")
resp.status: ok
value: 985 hPa
